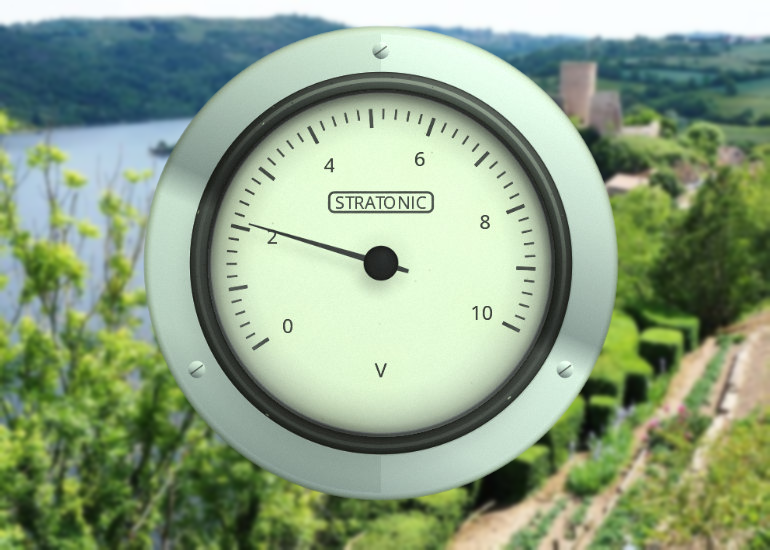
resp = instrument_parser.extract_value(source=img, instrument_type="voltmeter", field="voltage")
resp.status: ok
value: 2.1 V
